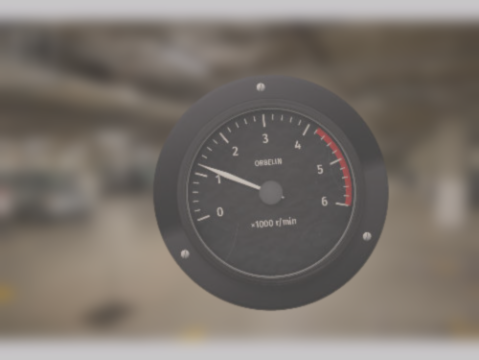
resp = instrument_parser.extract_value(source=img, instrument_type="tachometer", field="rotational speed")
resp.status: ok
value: 1200 rpm
